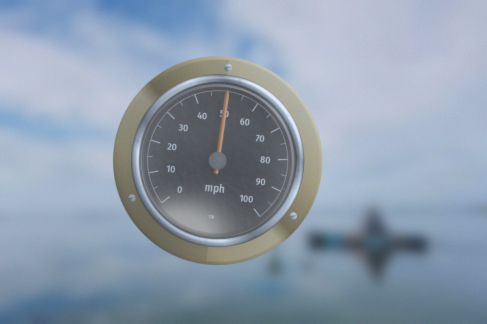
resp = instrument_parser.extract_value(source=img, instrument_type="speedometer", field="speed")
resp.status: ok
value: 50 mph
